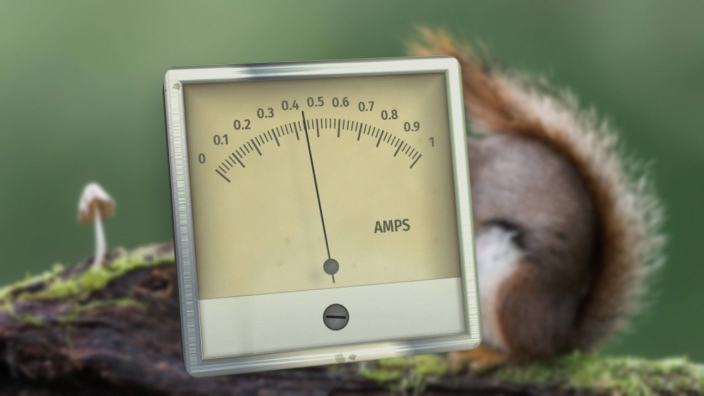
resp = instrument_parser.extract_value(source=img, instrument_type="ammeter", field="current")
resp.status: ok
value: 0.44 A
